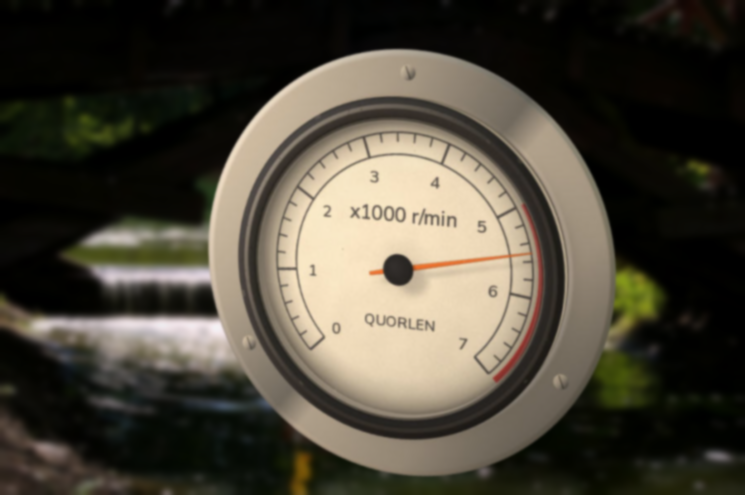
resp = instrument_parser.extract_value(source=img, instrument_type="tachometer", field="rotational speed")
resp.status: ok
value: 5500 rpm
